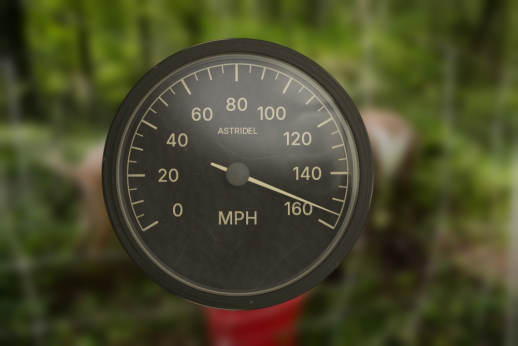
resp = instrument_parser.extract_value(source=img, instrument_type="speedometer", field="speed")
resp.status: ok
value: 155 mph
